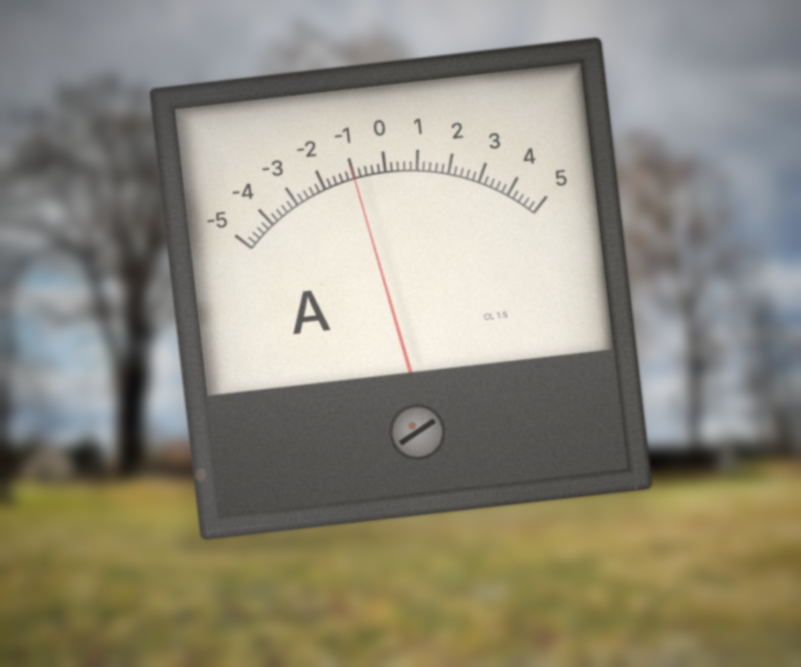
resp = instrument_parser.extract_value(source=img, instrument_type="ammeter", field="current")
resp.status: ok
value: -1 A
